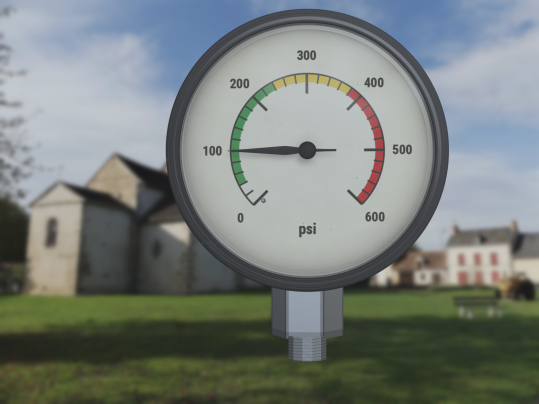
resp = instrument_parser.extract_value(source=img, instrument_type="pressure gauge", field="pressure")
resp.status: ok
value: 100 psi
